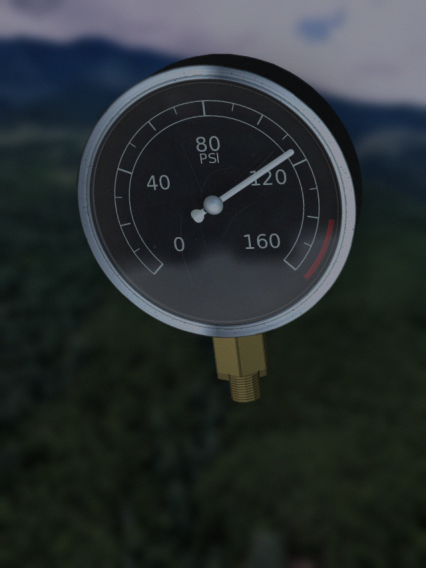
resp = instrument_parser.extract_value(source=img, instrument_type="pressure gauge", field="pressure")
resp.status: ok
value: 115 psi
